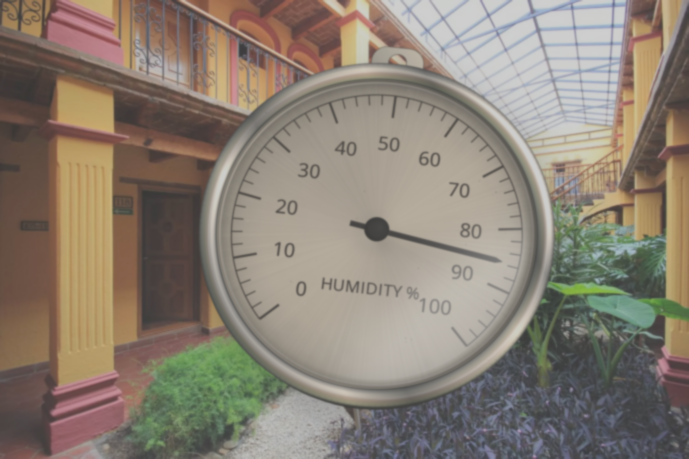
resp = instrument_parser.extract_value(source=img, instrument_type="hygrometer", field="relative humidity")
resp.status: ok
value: 86 %
